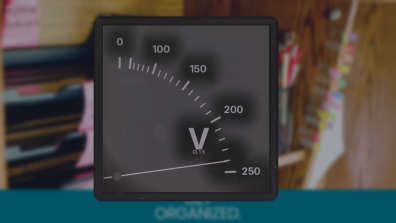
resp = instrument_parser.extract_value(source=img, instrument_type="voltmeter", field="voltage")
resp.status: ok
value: 240 V
